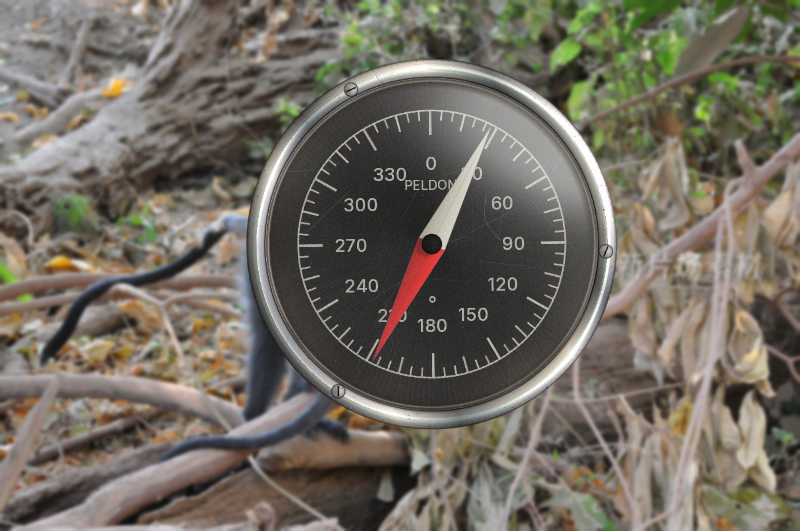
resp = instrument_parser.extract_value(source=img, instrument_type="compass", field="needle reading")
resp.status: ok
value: 207.5 °
